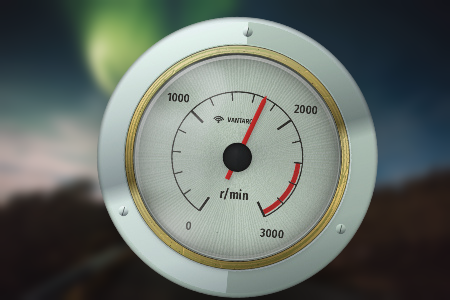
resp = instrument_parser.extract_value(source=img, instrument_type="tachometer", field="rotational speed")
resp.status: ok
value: 1700 rpm
